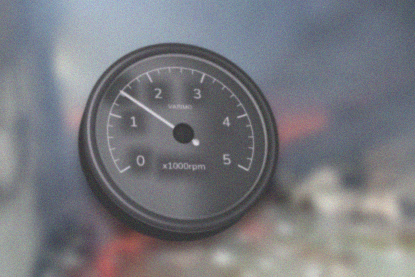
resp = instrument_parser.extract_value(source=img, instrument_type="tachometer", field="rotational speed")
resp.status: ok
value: 1400 rpm
